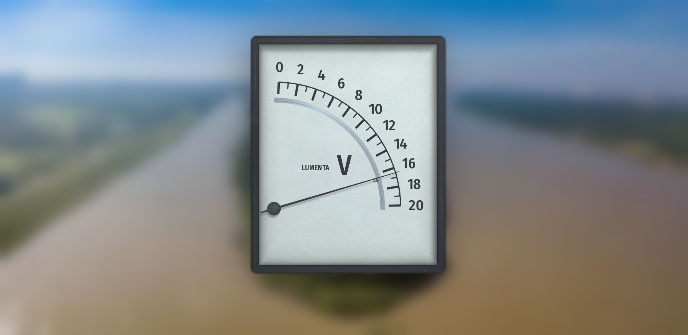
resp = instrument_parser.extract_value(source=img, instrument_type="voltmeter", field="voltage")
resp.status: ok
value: 16.5 V
